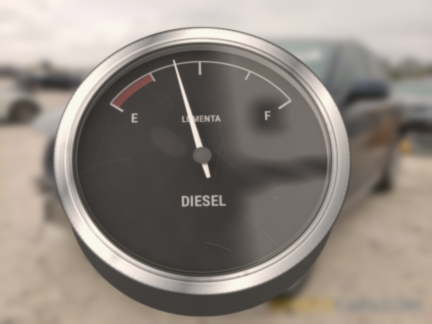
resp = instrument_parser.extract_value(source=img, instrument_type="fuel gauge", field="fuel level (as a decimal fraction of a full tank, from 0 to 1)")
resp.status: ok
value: 0.375
